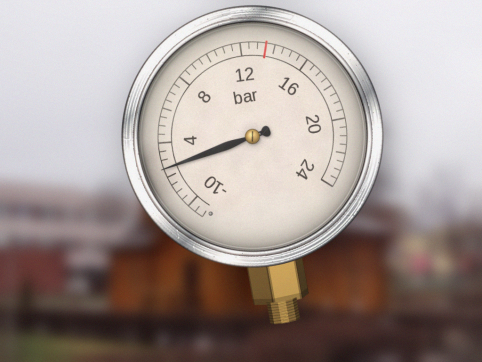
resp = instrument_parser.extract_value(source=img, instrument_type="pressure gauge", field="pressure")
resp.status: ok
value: 2.5 bar
